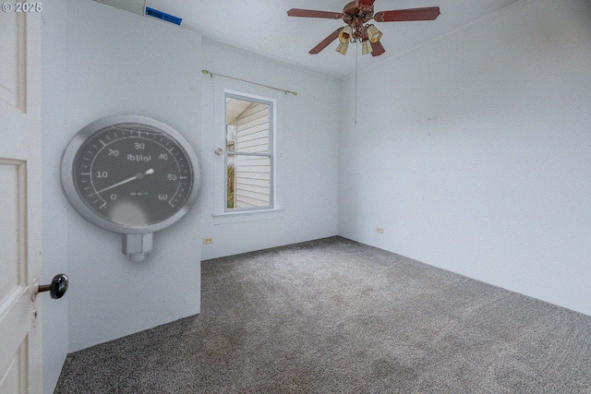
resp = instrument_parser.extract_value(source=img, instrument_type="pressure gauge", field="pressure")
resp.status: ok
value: 4 psi
